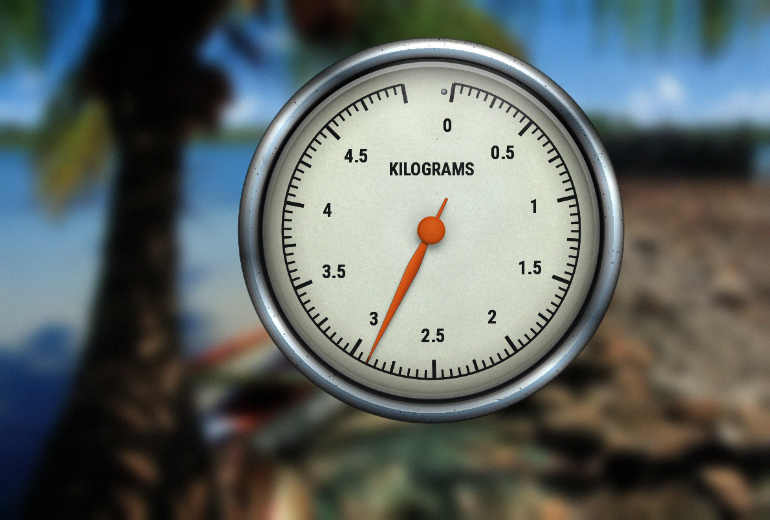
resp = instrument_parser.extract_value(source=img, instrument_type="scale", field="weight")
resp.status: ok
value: 2.9 kg
